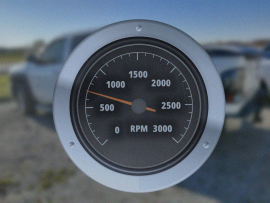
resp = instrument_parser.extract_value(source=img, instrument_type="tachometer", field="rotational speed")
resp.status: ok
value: 700 rpm
